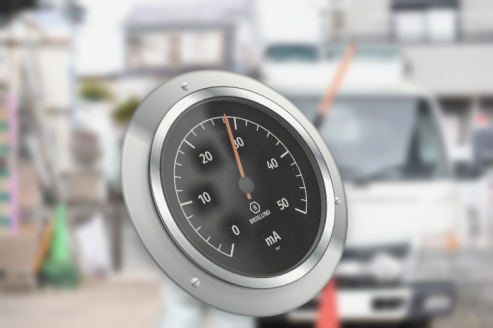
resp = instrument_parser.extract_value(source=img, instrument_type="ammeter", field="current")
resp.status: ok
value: 28 mA
